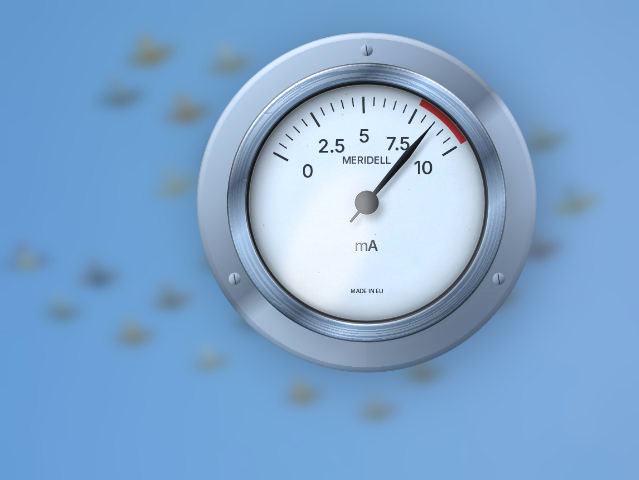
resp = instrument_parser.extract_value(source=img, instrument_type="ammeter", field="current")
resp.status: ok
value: 8.5 mA
